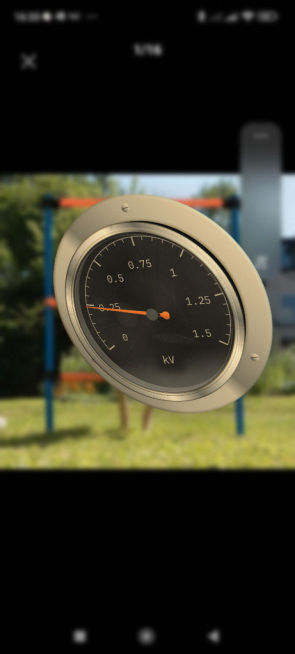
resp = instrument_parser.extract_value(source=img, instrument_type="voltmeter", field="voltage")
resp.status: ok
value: 0.25 kV
